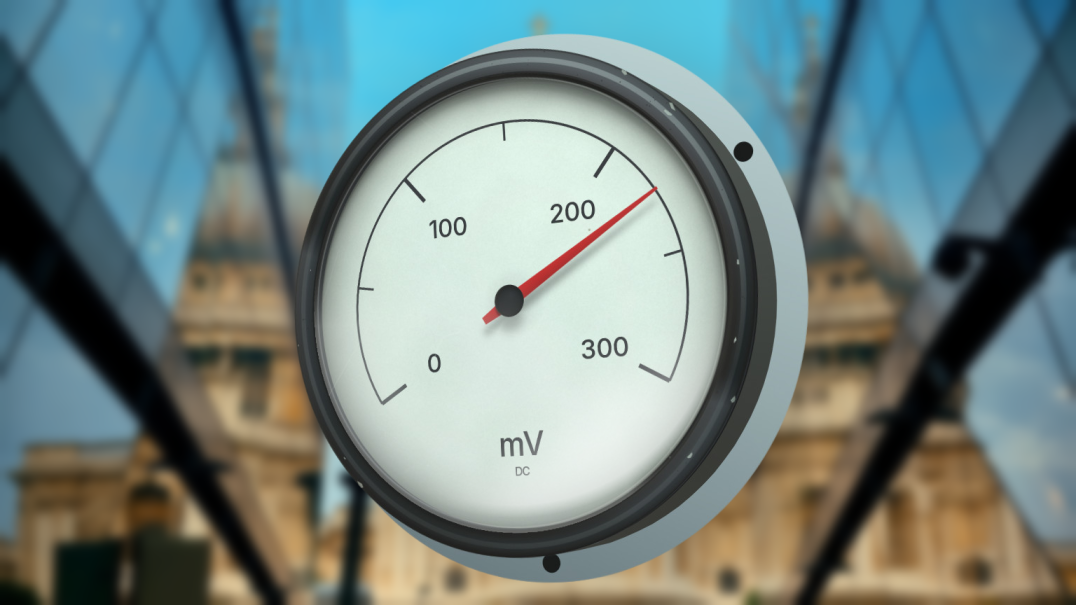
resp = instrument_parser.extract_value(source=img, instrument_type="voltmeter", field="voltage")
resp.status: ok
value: 225 mV
